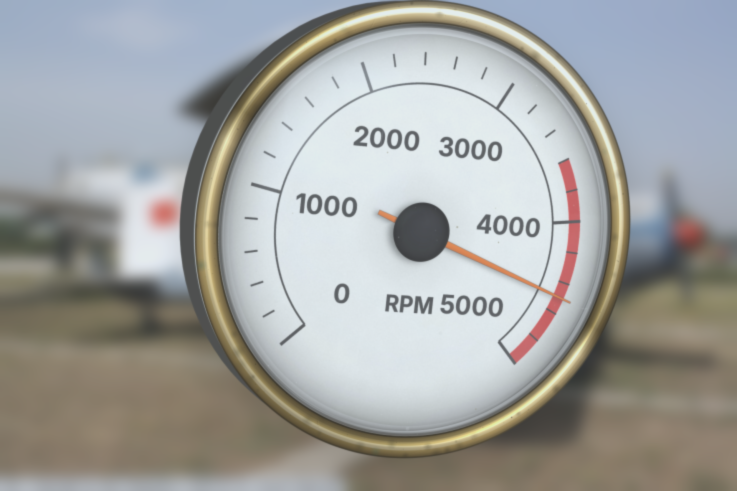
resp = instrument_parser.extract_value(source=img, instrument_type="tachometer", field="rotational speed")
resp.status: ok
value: 4500 rpm
